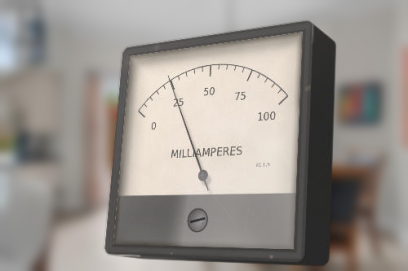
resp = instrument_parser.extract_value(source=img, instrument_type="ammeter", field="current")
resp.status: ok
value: 25 mA
